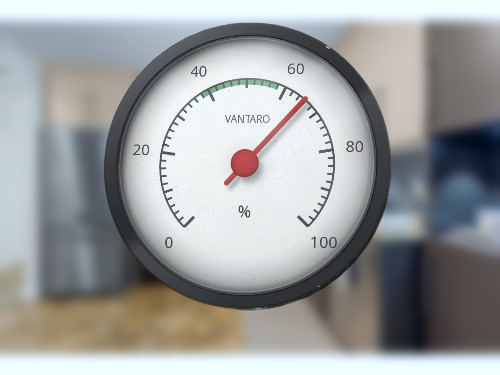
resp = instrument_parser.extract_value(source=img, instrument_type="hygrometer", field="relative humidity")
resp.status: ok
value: 66 %
